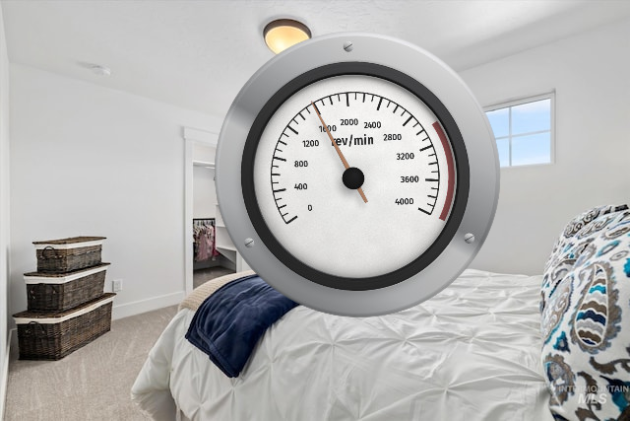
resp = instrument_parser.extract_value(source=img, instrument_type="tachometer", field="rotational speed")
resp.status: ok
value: 1600 rpm
